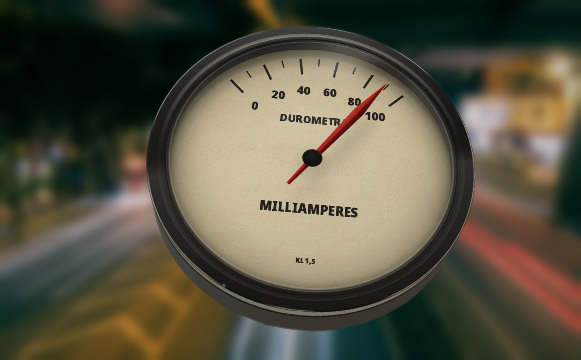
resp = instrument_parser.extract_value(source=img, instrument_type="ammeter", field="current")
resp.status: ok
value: 90 mA
